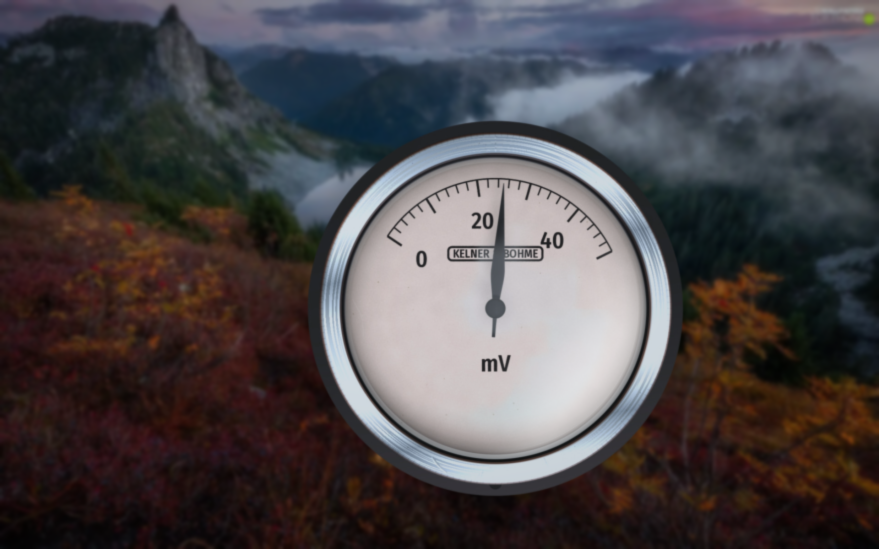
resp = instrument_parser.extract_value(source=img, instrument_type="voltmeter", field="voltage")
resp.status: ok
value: 25 mV
